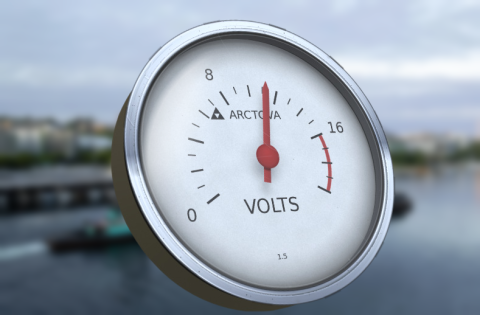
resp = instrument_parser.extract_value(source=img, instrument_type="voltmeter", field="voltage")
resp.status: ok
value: 11 V
